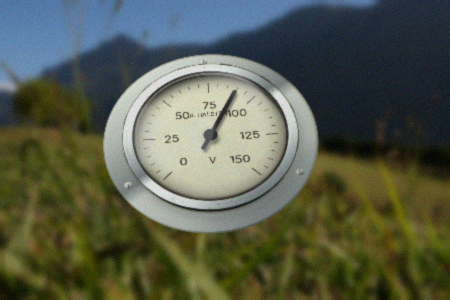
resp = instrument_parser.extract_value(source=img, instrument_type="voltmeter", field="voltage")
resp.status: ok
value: 90 V
